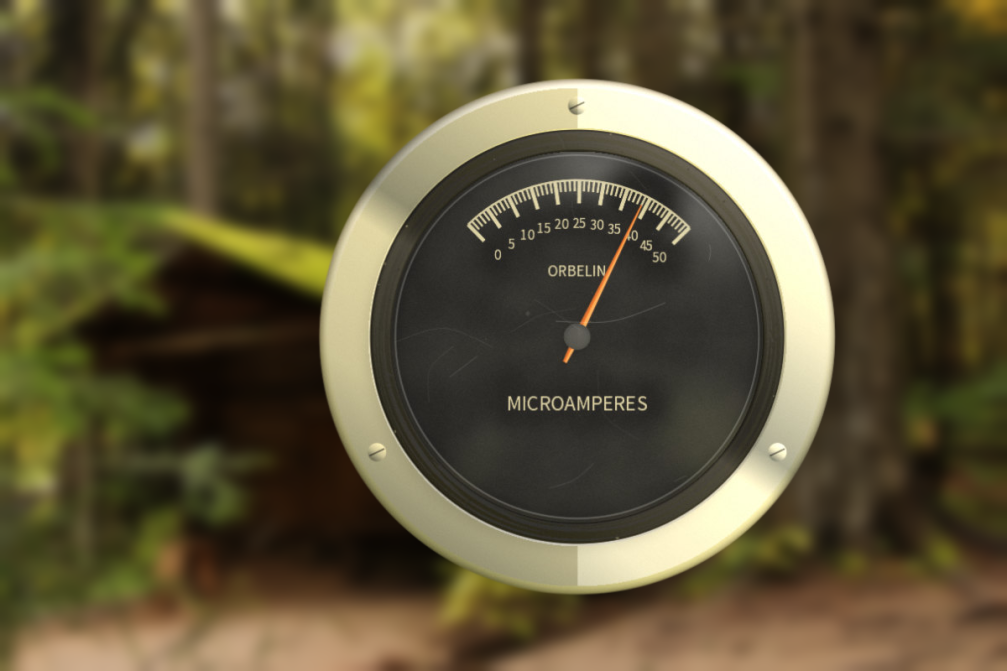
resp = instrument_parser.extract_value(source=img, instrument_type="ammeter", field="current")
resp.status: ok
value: 39 µA
